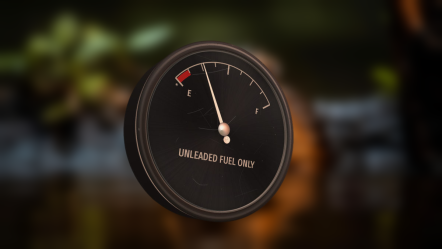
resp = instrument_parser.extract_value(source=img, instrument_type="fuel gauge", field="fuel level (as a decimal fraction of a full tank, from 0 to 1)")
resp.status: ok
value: 0.25
